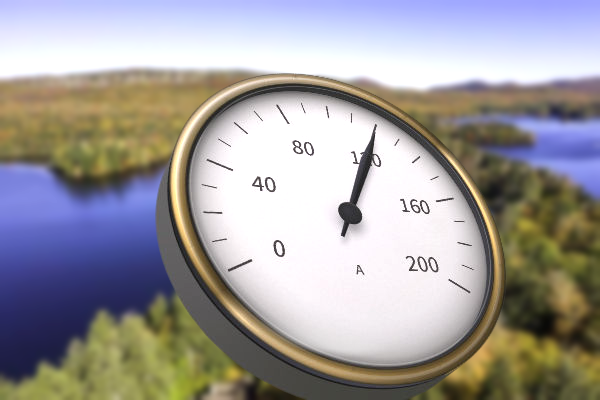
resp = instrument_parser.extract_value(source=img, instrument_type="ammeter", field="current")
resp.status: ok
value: 120 A
